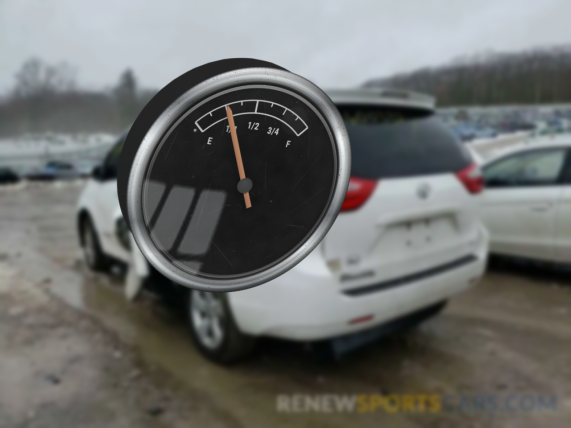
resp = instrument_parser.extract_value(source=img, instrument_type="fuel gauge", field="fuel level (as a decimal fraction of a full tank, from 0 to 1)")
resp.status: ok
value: 0.25
